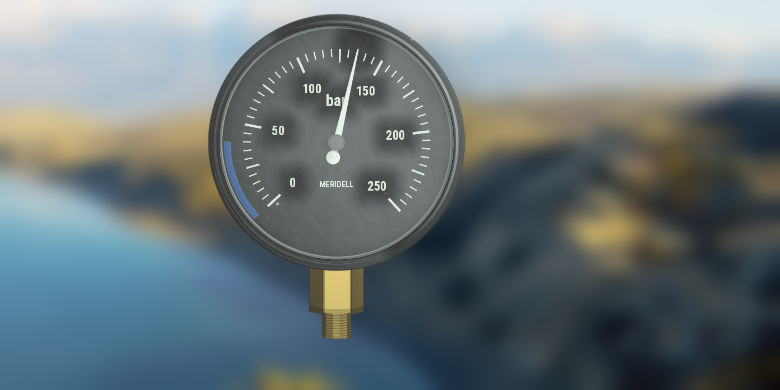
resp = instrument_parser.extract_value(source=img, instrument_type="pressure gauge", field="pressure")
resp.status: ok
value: 135 bar
